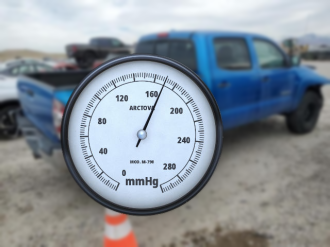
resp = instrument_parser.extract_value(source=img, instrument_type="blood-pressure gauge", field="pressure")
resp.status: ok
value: 170 mmHg
